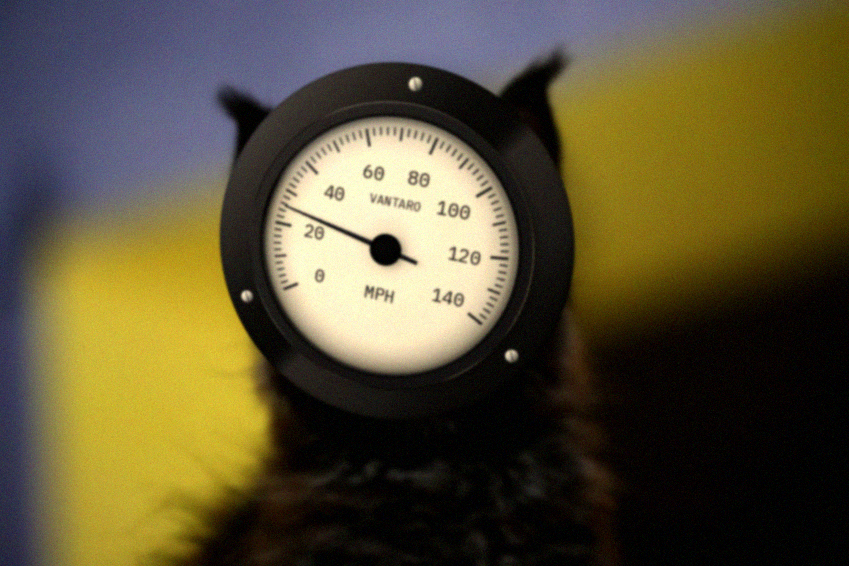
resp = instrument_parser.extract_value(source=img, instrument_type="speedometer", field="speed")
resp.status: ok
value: 26 mph
